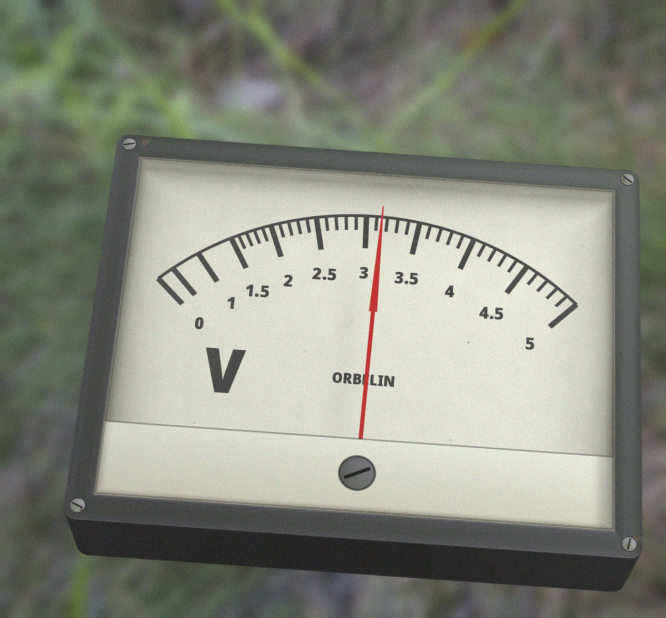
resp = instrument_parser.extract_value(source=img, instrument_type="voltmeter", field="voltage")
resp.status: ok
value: 3.15 V
